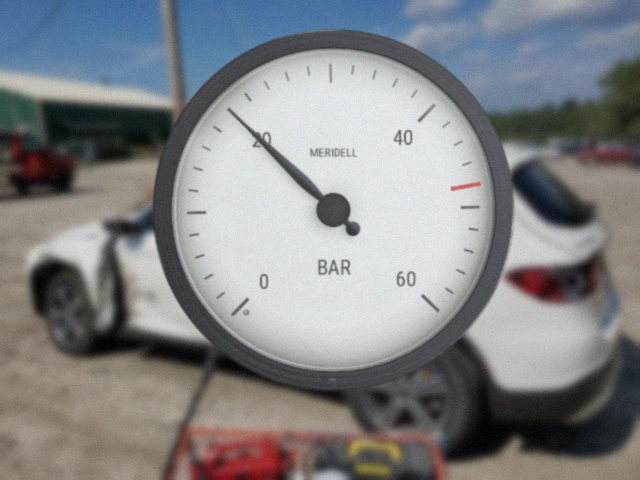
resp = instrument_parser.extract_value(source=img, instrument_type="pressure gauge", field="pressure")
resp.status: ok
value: 20 bar
